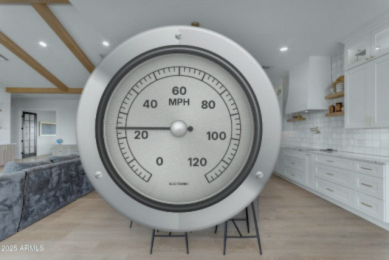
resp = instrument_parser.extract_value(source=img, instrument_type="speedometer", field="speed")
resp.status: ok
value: 24 mph
